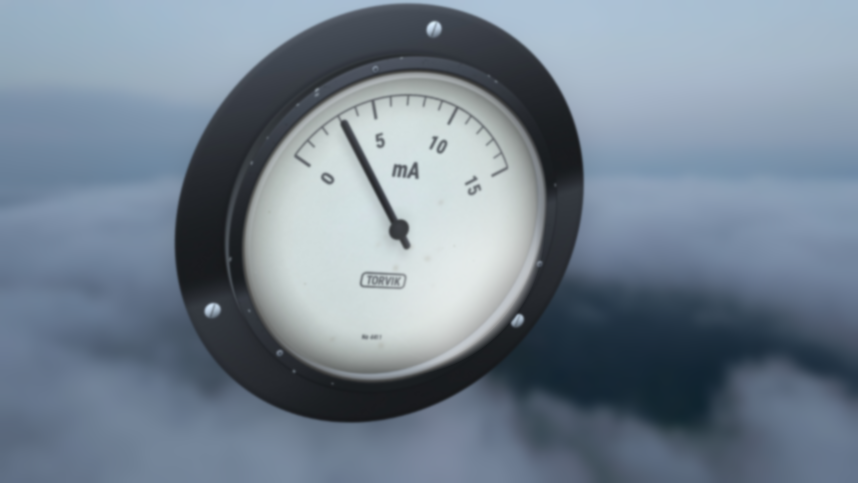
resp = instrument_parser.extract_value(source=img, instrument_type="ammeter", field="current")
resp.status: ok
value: 3 mA
